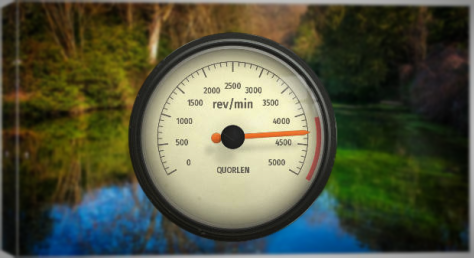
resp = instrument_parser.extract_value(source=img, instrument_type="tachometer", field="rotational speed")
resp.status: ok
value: 4300 rpm
